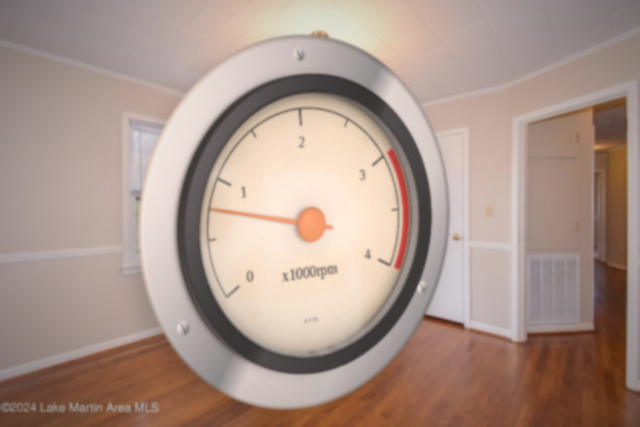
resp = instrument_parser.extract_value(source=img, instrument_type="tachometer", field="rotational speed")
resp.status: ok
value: 750 rpm
